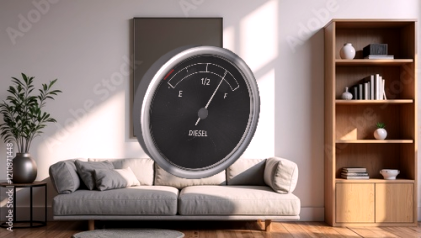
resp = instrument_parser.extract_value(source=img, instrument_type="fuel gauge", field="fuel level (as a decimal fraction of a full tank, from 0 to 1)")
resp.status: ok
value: 0.75
